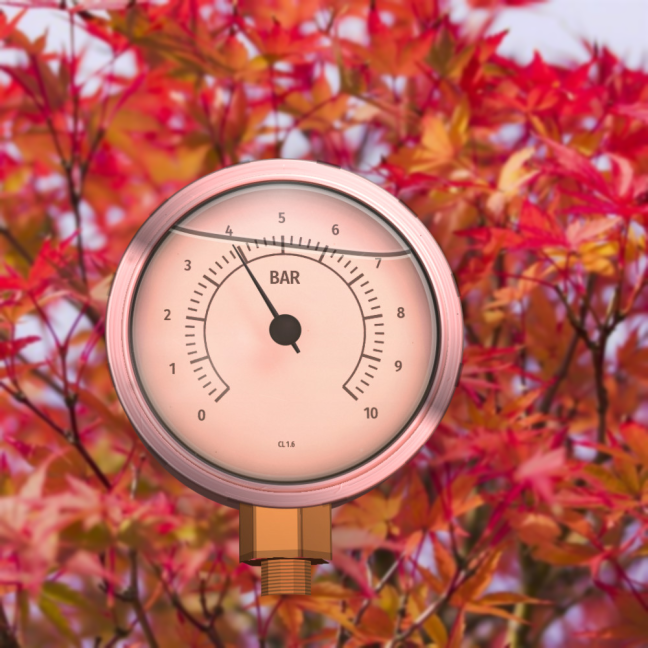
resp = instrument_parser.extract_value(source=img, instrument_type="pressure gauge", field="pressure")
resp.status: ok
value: 3.9 bar
